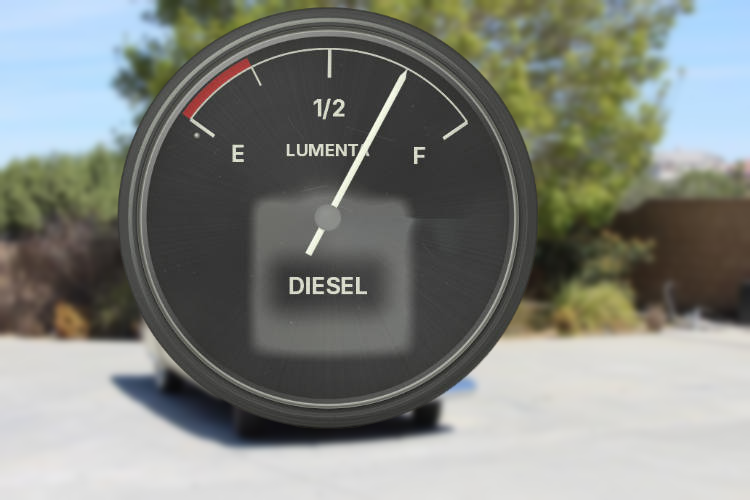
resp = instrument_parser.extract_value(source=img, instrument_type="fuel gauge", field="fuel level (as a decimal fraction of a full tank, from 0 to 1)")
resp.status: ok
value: 0.75
